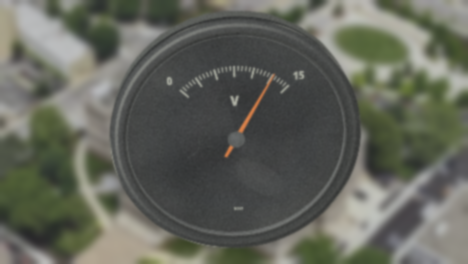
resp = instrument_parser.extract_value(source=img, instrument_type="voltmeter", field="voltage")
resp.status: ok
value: 12.5 V
